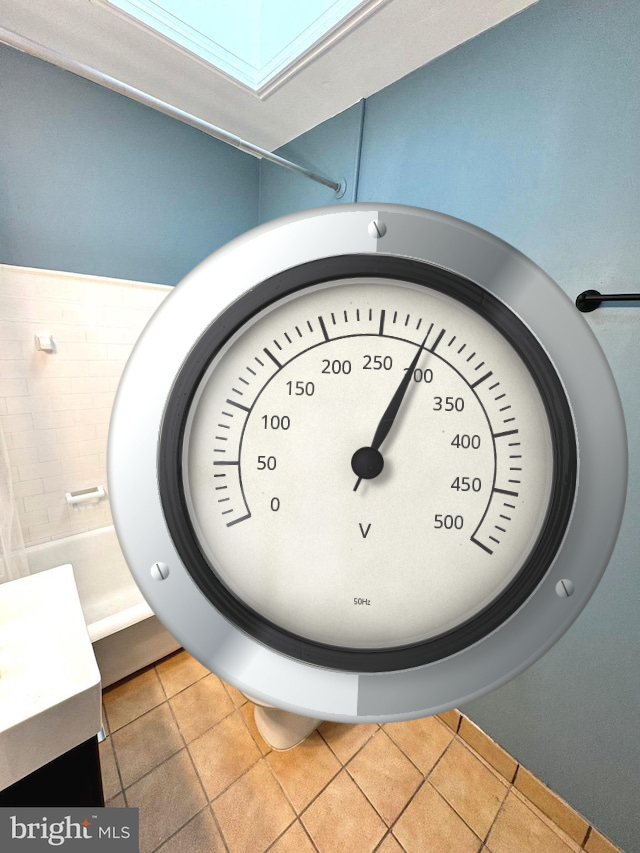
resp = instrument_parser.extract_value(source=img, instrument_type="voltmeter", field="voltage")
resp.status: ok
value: 290 V
